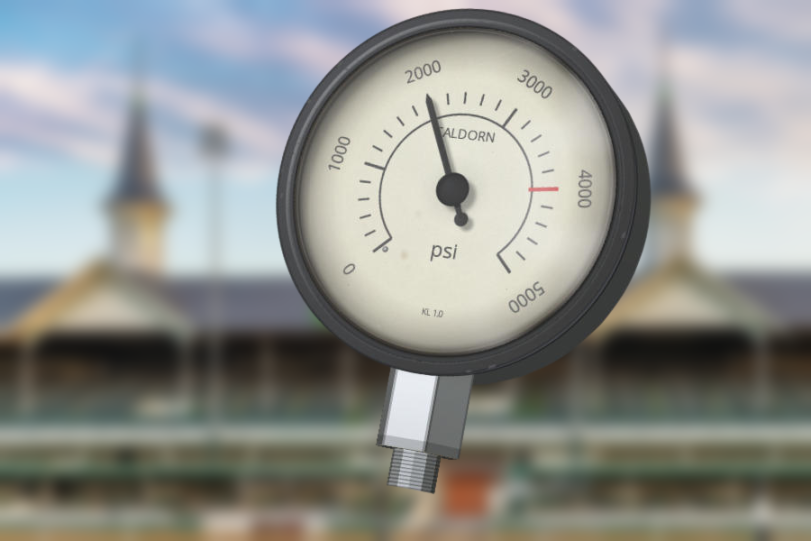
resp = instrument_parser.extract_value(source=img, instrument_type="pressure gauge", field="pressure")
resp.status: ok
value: 2000 psi
